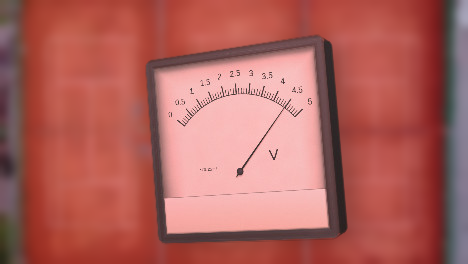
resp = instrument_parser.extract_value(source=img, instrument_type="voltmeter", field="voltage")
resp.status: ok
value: 4.5 V
